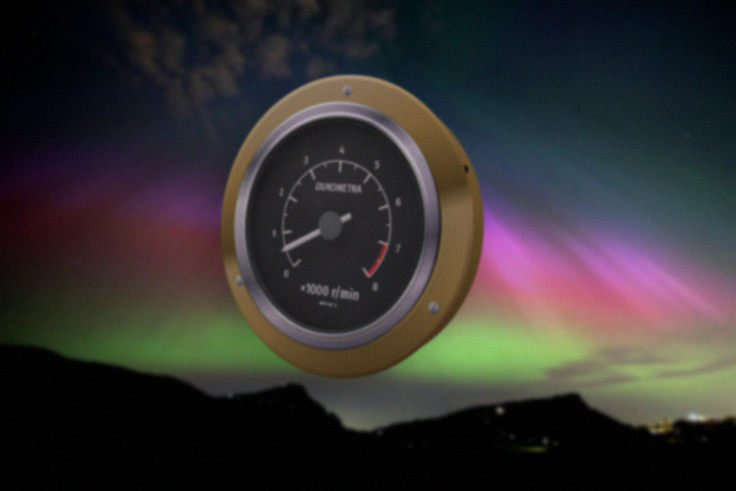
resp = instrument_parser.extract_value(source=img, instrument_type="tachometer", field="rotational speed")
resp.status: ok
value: 500 rpm
